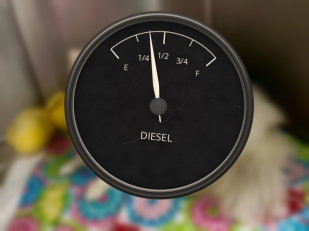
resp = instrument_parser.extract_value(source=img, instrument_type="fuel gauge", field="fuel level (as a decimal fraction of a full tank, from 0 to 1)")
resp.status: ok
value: 0.375
